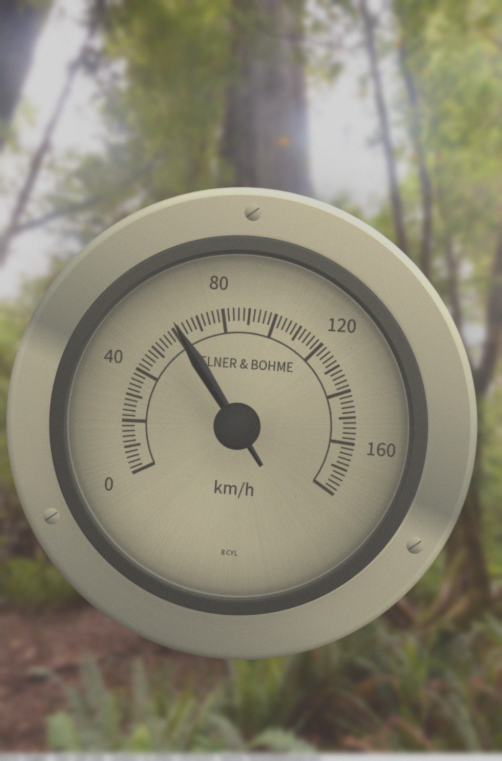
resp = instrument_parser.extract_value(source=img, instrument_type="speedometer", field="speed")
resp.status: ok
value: 62 km/h
